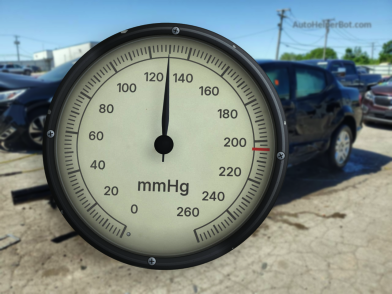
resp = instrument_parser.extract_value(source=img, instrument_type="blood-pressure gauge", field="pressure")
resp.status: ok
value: 130 mmHg
